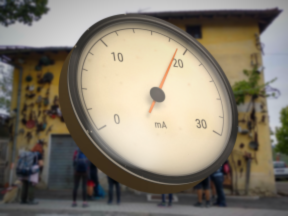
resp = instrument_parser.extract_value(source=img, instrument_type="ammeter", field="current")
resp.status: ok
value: 19 mA
